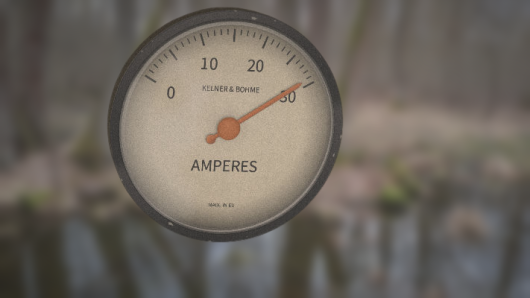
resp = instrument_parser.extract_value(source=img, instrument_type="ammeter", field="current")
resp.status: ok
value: 29 A
